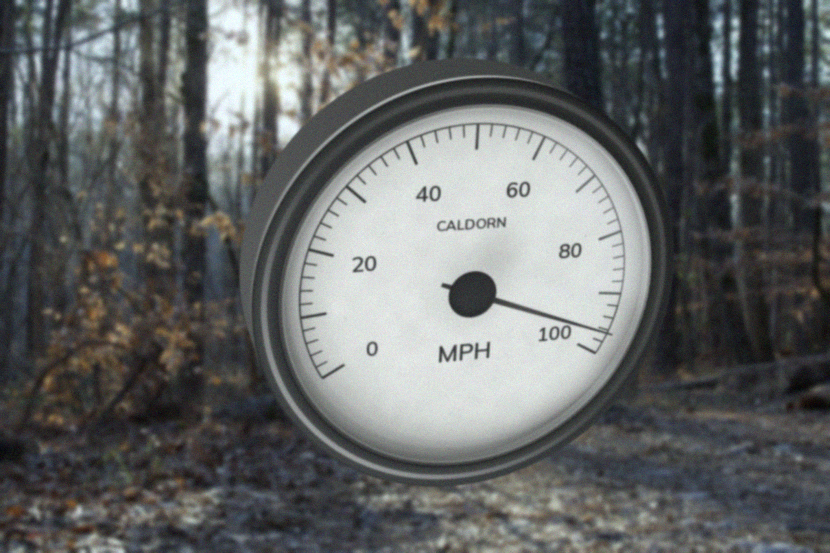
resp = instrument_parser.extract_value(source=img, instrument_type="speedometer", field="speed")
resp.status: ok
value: 96 mph
